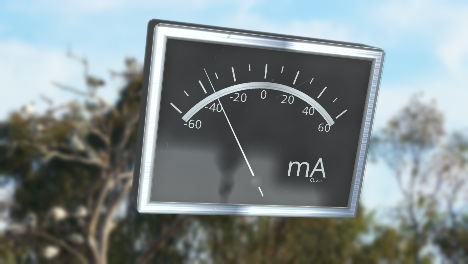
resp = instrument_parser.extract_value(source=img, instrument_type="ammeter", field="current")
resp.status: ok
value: -35 mA
